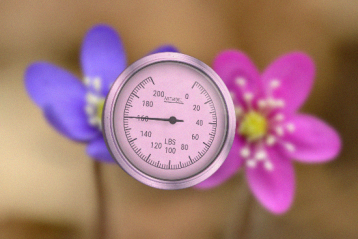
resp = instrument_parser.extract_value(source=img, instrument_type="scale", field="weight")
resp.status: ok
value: 160 lb
